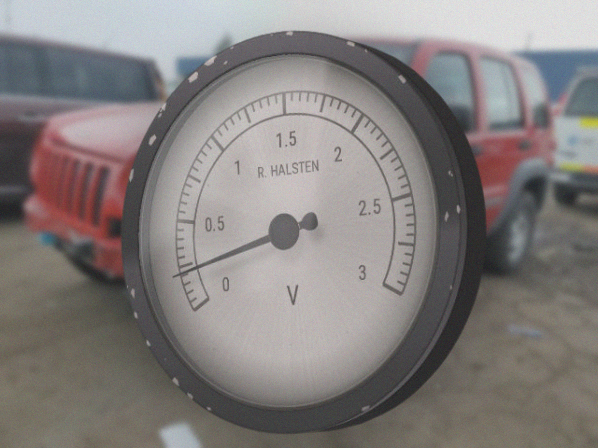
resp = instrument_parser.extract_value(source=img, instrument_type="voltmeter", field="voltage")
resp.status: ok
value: 0.2 V
